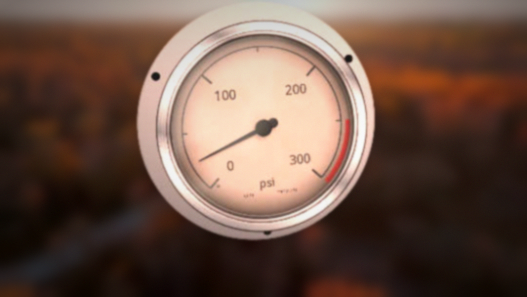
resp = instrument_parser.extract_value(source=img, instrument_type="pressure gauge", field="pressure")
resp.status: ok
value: 25 psi
